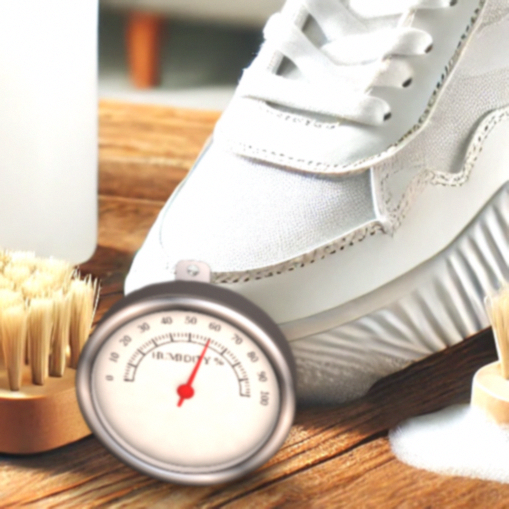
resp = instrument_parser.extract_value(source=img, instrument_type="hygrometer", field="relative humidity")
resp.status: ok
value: 60 %
